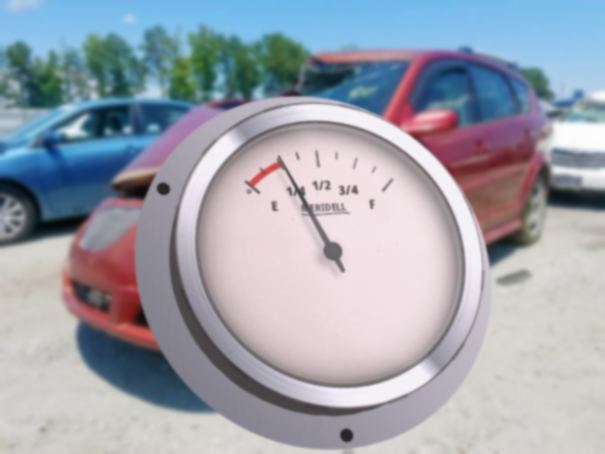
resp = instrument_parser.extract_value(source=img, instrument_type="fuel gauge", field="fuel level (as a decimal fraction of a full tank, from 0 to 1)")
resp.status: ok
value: 0.25
